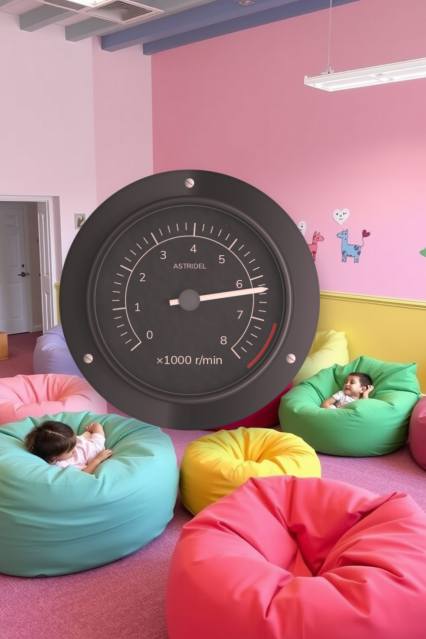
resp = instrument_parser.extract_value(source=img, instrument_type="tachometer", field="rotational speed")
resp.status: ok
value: 6300 rpm
